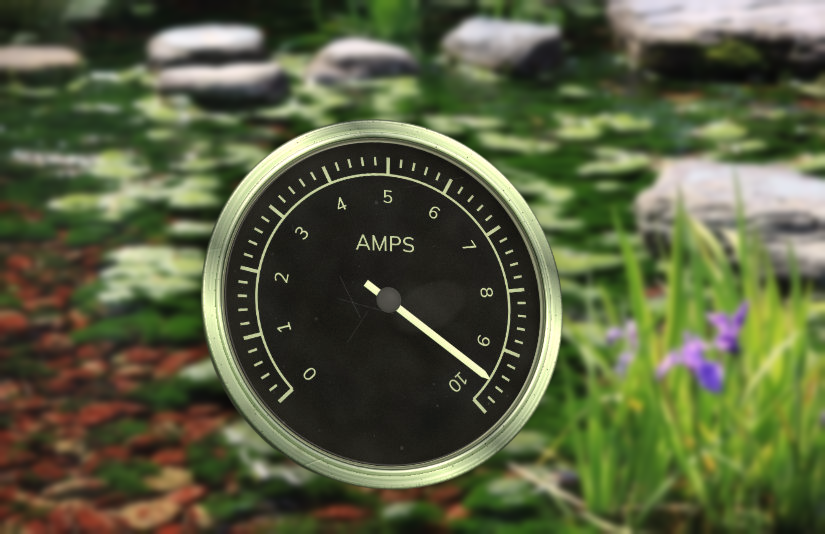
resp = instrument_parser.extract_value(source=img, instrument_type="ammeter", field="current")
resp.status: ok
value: 9.6 A
